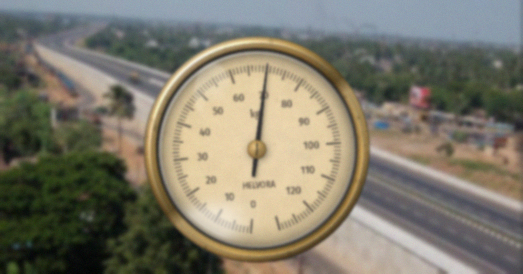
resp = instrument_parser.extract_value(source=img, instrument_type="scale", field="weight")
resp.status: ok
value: 70 kg
